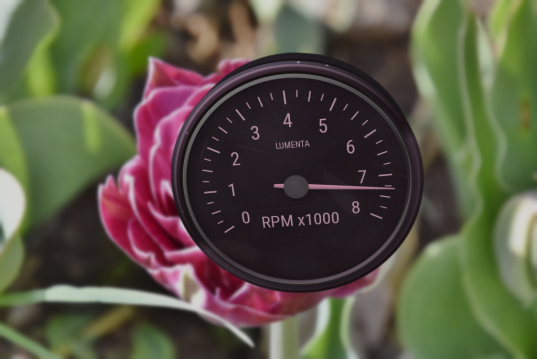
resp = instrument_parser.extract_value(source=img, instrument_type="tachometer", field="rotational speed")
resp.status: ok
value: 7250 rpm
